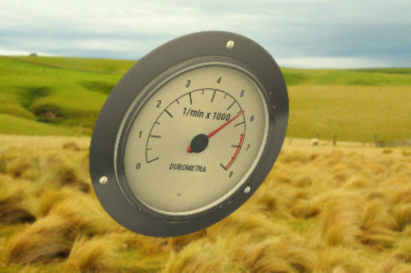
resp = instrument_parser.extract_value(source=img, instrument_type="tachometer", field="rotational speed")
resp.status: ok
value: 5500 rpm
